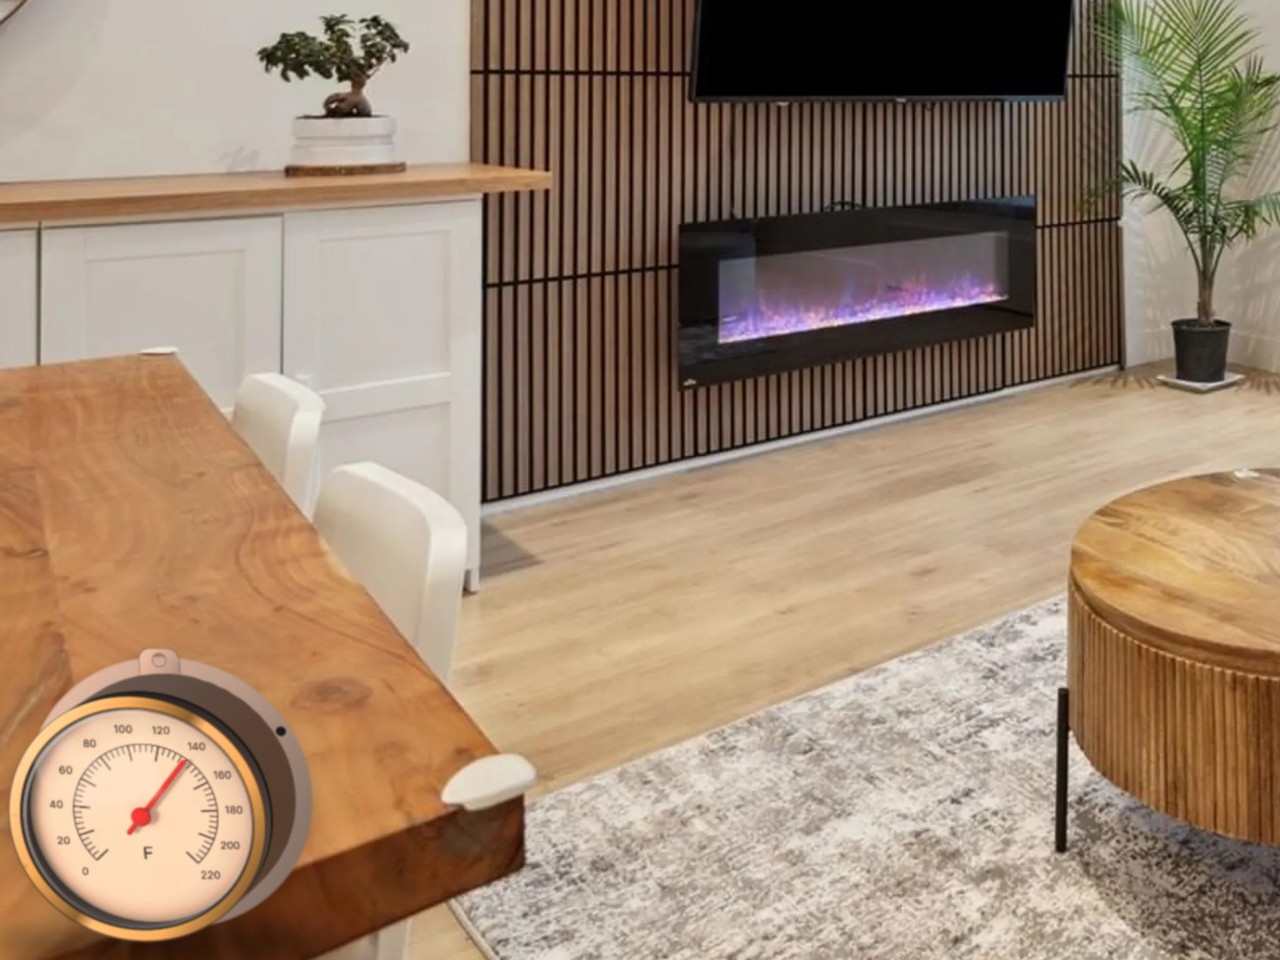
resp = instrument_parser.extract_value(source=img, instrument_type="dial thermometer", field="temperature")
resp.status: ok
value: 140 °F
